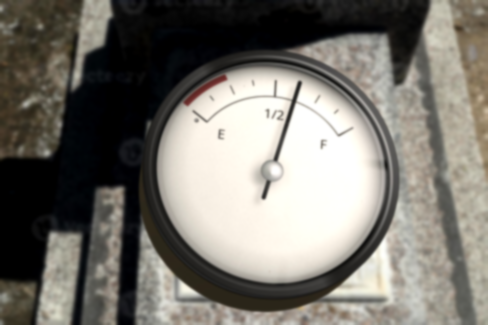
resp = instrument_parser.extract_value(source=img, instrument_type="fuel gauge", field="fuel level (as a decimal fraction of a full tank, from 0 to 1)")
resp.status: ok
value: 0.625
